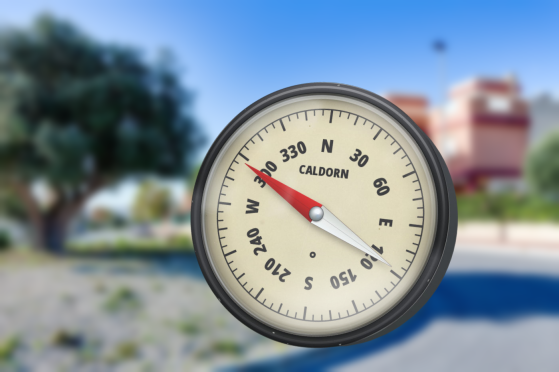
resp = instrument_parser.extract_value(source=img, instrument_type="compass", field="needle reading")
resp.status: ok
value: 297.5 °
